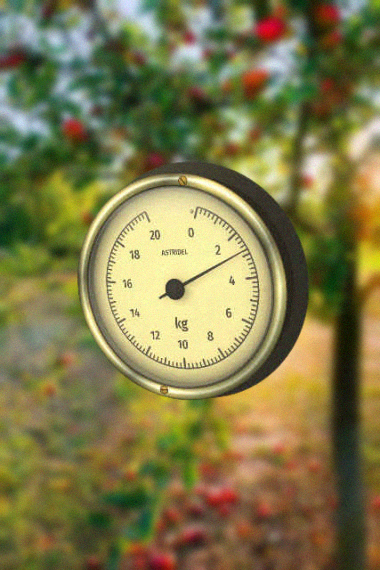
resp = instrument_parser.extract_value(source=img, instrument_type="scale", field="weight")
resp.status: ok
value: 2.8 kg
